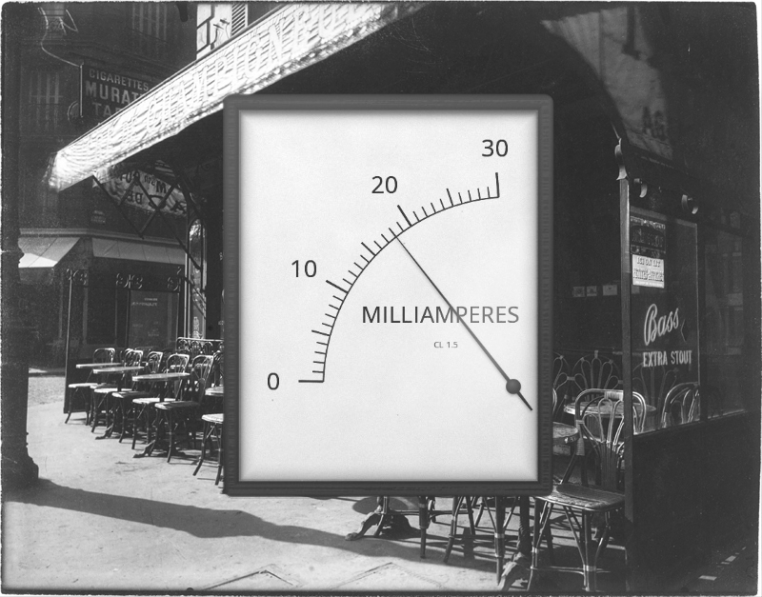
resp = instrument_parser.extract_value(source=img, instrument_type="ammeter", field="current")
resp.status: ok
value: 18 mA
